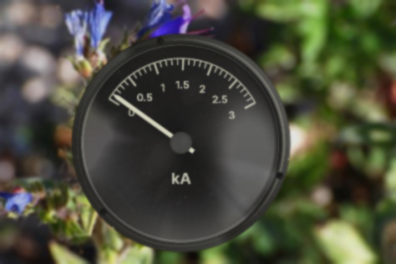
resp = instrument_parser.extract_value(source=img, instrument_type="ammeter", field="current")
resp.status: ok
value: 0.1 kA
